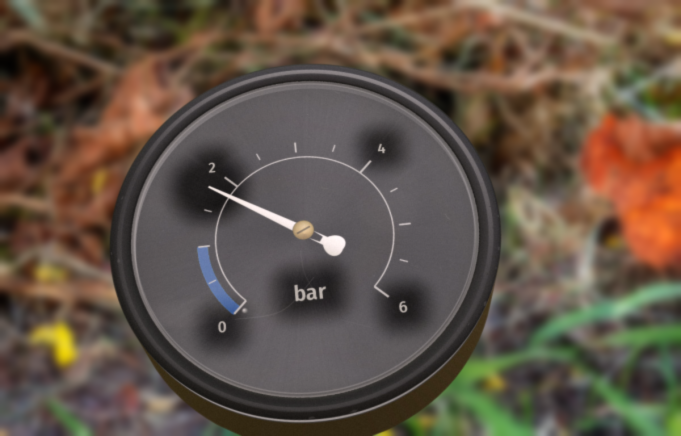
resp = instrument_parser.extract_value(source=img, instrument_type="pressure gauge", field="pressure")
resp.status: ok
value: 1.75 bar
